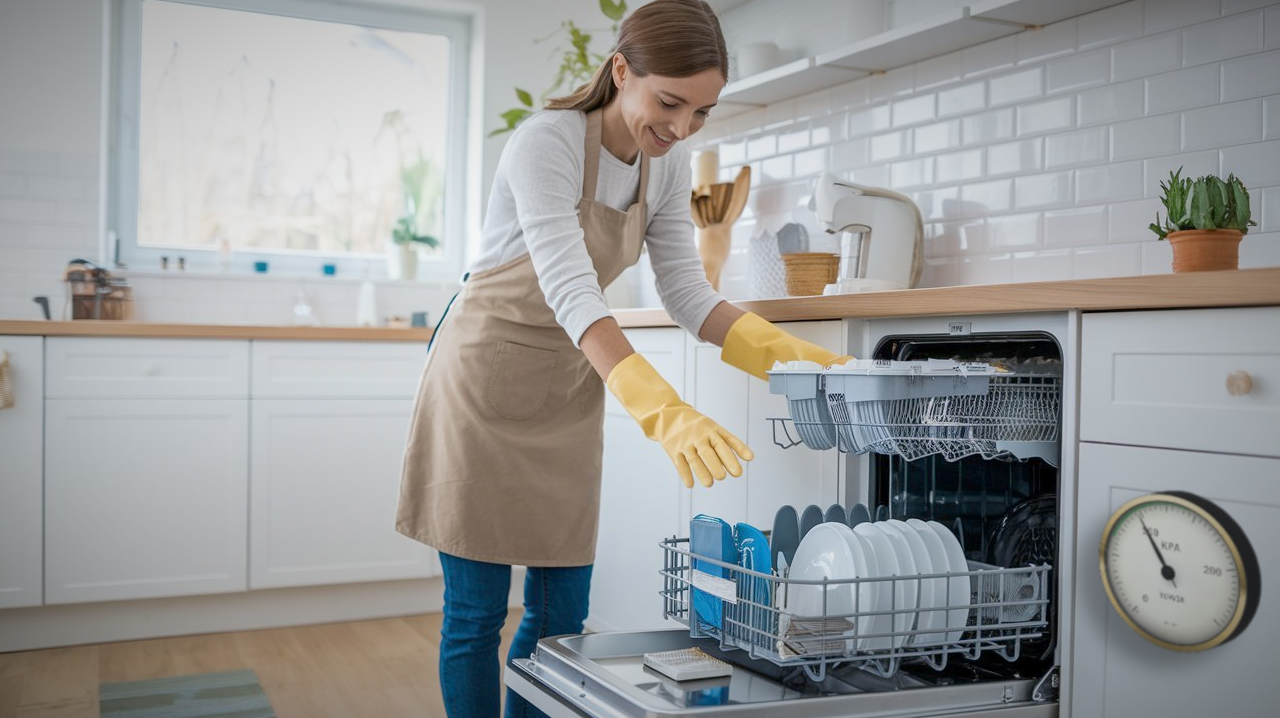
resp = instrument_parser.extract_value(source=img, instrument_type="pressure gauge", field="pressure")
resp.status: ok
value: 100 kPa
